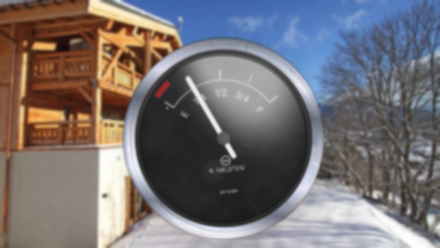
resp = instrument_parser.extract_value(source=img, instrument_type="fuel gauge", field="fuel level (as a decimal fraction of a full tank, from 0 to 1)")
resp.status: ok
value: 0.25
